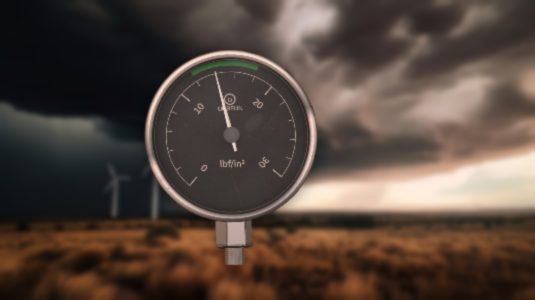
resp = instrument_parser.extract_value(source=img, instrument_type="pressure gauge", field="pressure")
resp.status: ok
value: 14 psi
